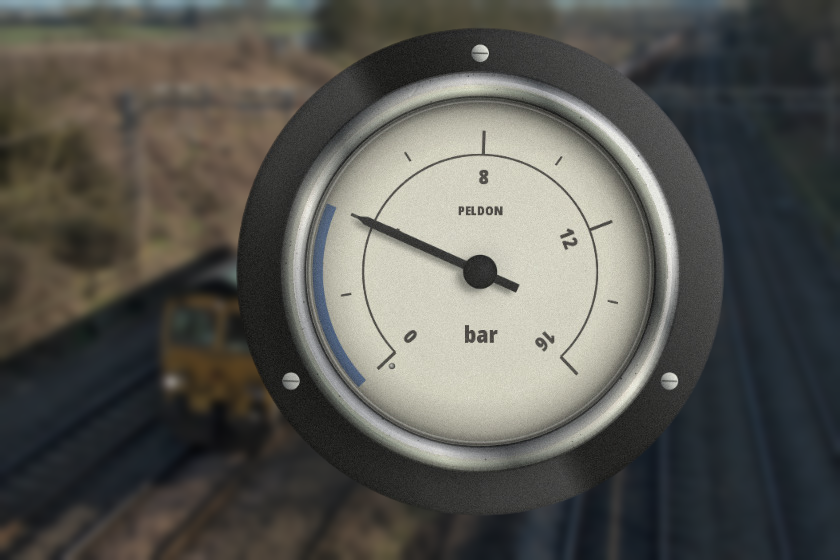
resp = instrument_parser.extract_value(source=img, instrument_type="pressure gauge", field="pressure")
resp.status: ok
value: 4 bar
